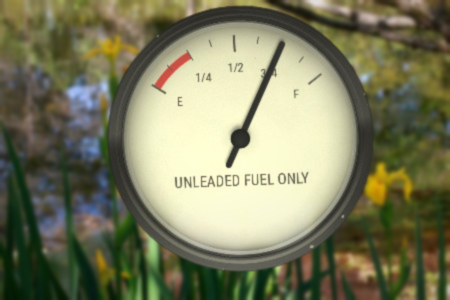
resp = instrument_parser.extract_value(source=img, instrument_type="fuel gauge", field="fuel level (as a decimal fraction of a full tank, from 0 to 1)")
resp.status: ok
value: 0.75
